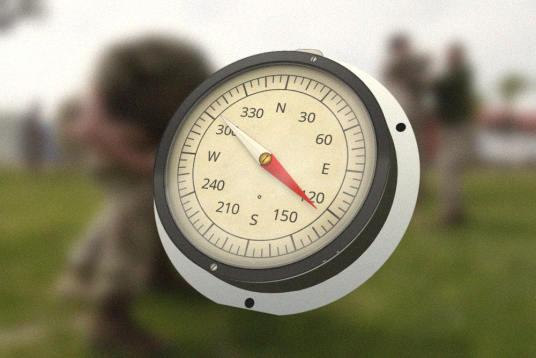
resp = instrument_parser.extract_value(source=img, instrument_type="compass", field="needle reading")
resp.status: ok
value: 125 °
